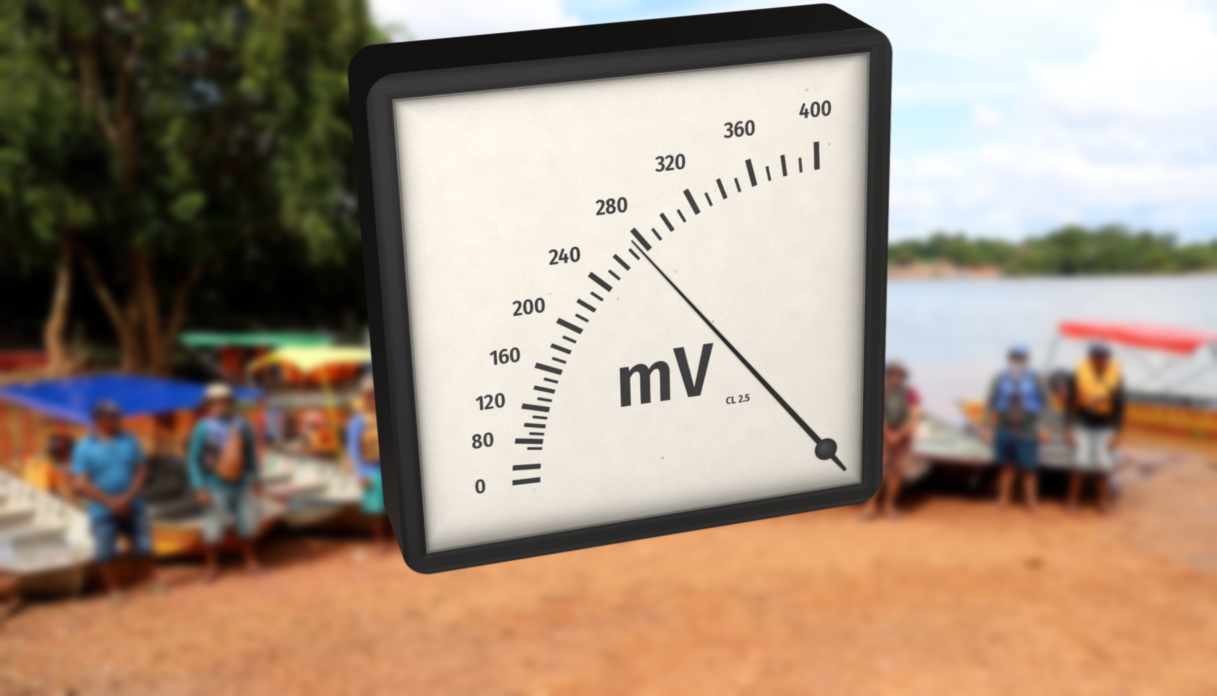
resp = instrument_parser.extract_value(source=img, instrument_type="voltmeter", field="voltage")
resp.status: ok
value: 275 mV
